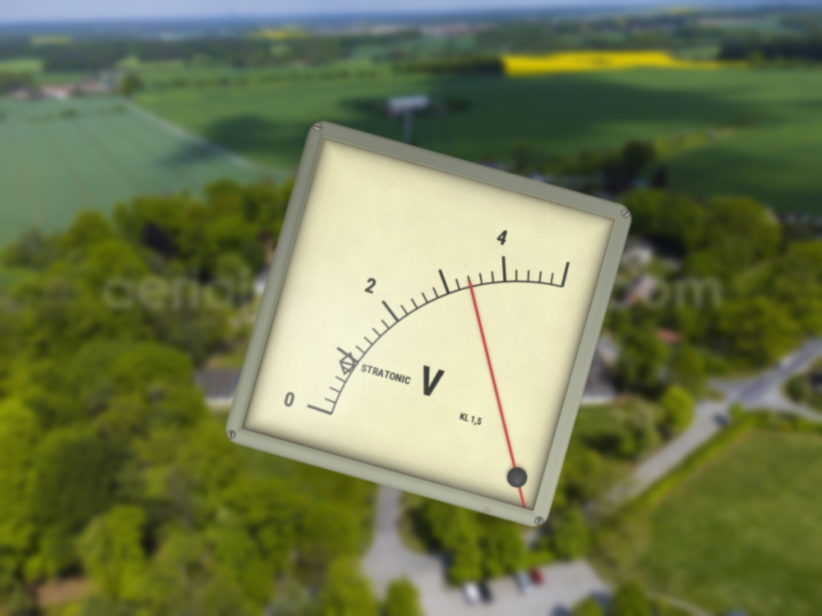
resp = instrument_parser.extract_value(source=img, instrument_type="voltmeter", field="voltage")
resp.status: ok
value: 3.4 V
